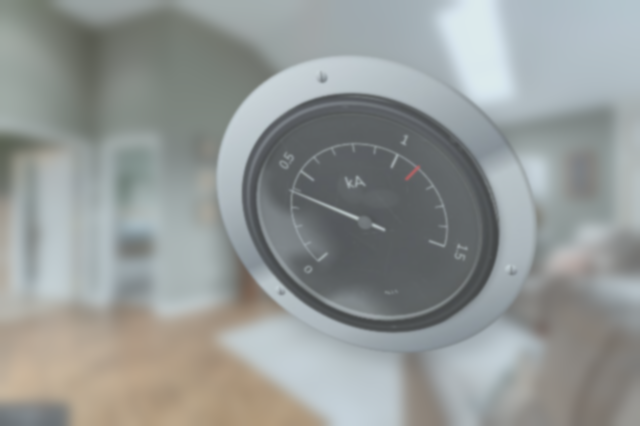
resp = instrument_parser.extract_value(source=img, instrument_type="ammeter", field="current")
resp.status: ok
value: 0.4 kA
